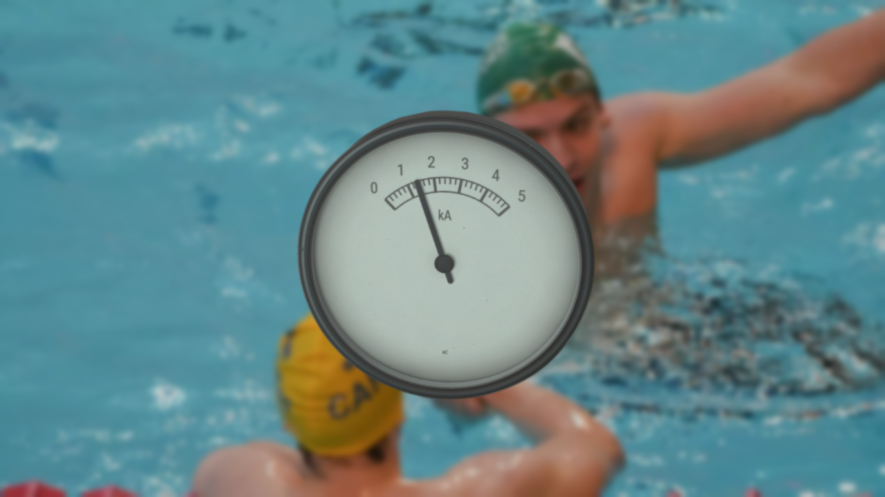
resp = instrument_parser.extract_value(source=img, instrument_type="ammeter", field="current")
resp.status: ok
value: 1.4 kA
